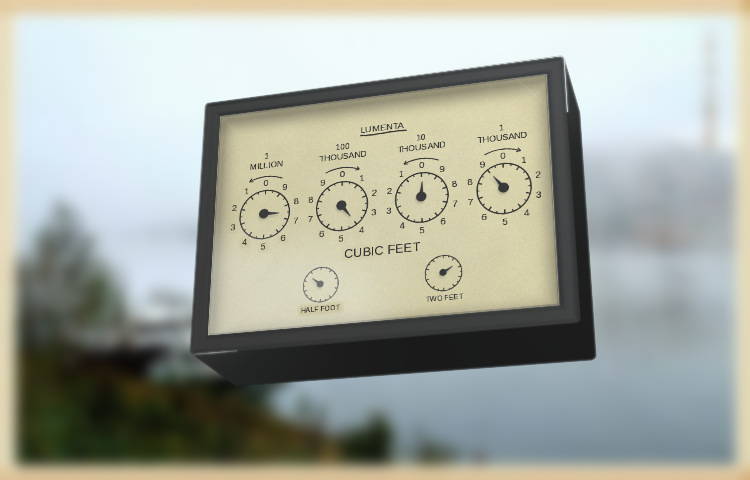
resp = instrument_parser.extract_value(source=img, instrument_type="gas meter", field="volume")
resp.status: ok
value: 739900 ft³
